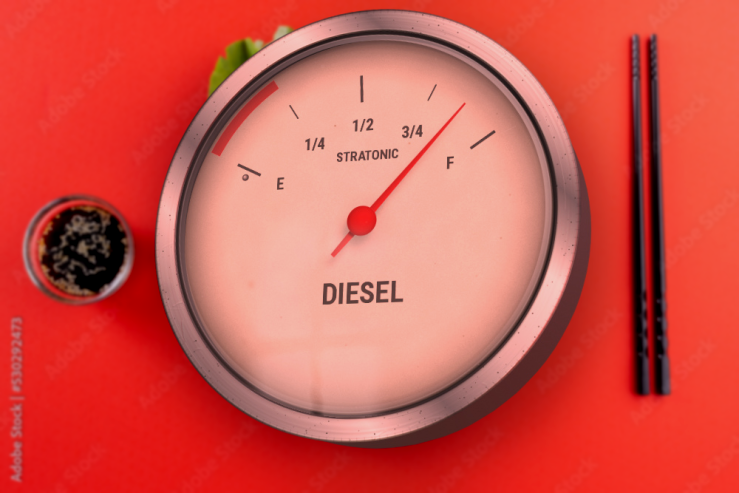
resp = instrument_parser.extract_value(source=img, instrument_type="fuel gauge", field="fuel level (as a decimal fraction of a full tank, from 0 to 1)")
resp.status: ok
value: 0.875
